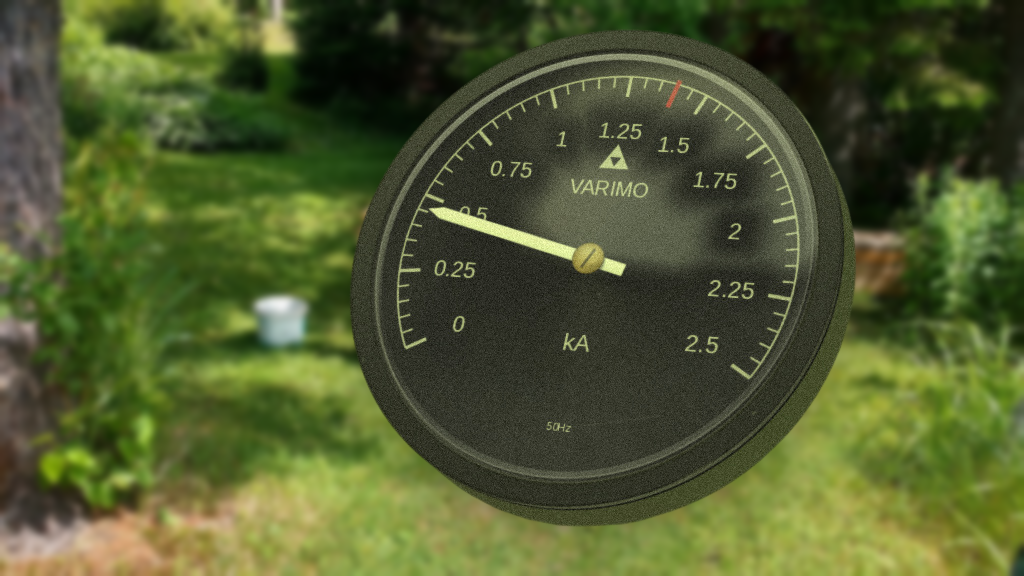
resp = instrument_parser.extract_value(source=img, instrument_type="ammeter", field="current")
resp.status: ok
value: 0.45 kA
